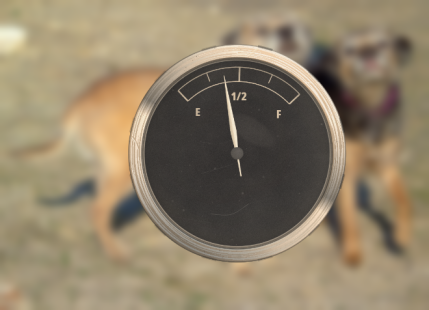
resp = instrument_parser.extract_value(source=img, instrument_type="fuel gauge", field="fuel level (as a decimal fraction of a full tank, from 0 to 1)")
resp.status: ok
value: 0.375
